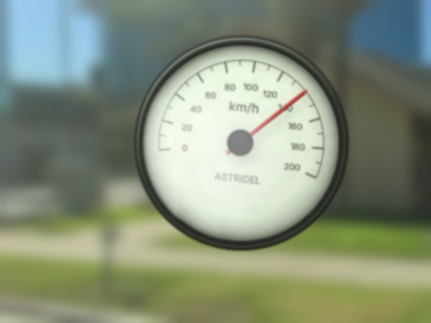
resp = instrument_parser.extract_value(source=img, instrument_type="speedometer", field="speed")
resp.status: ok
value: 140 km/h
